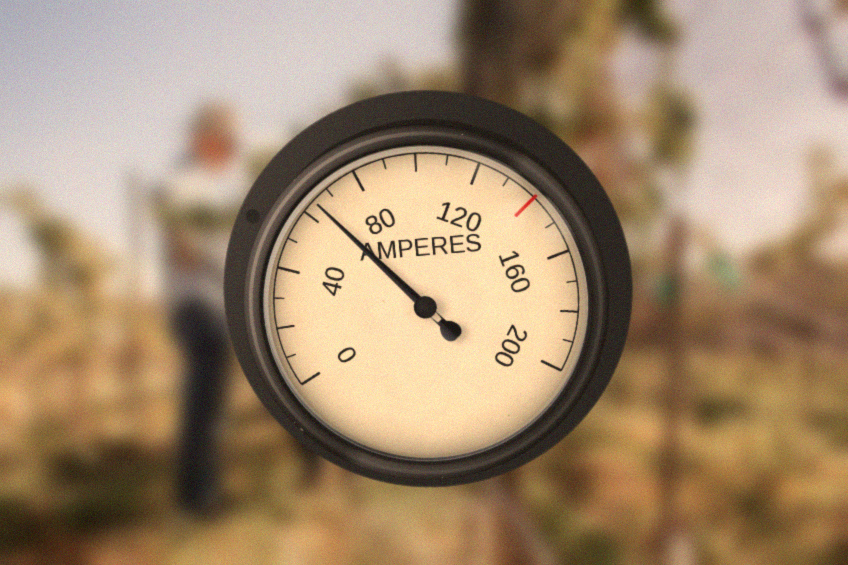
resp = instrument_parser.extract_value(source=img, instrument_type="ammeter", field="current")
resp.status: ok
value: 65 A
